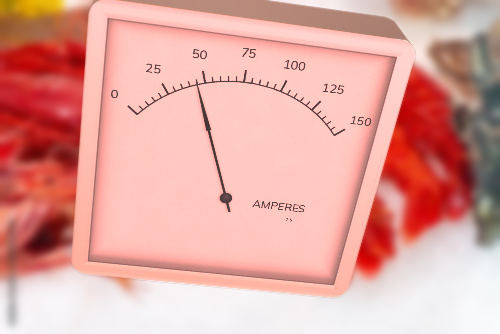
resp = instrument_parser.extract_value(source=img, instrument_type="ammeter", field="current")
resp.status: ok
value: 45 A
